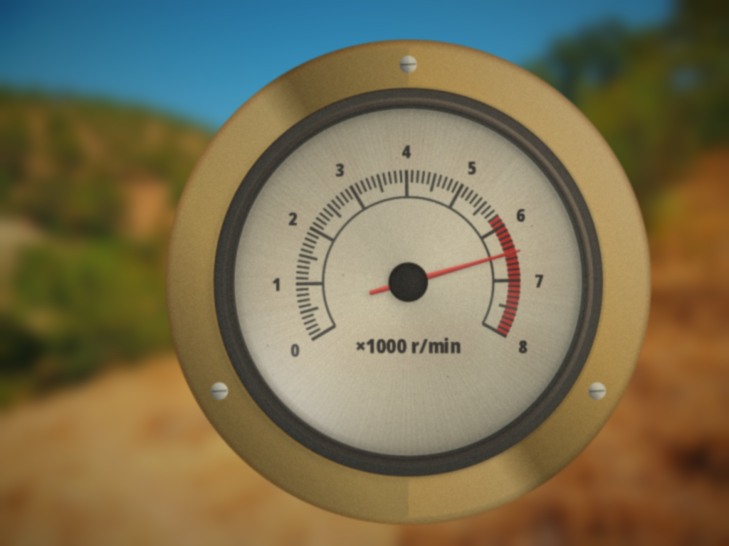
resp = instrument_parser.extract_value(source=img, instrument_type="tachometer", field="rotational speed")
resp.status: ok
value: 6500 rpm
